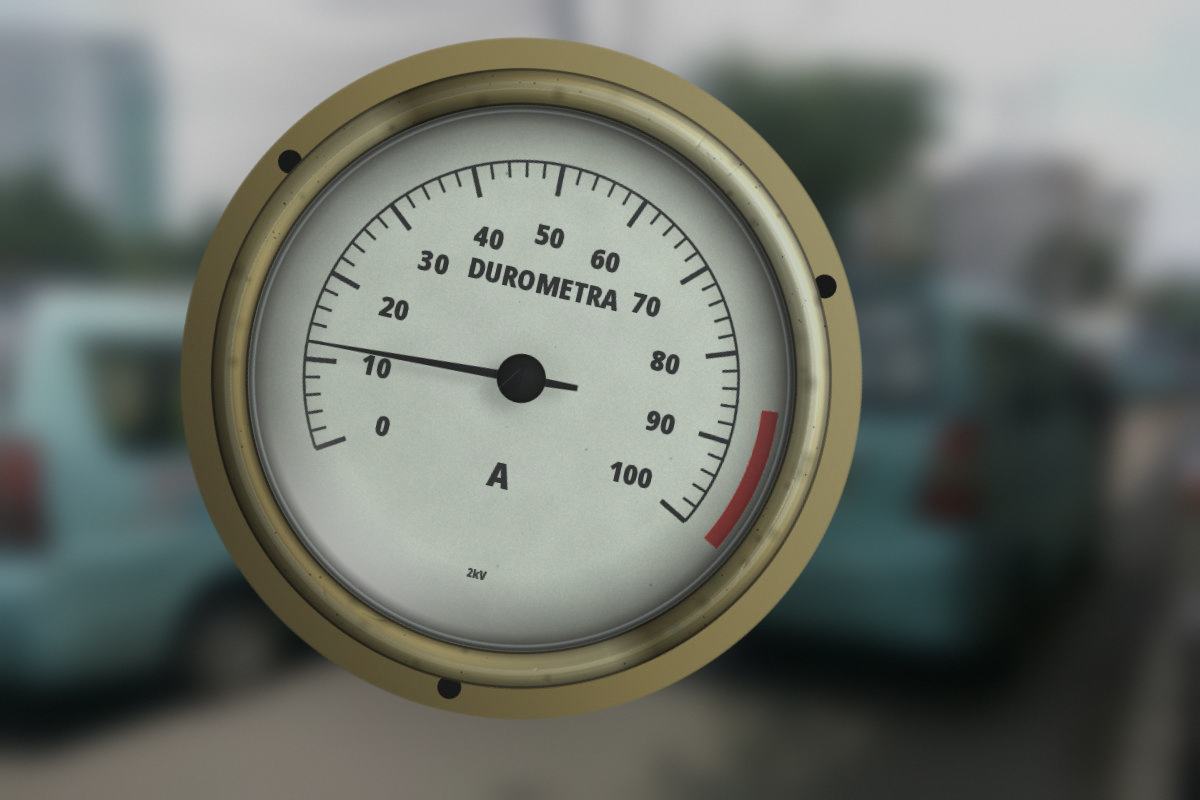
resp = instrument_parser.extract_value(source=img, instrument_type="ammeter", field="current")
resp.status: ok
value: 12 A
